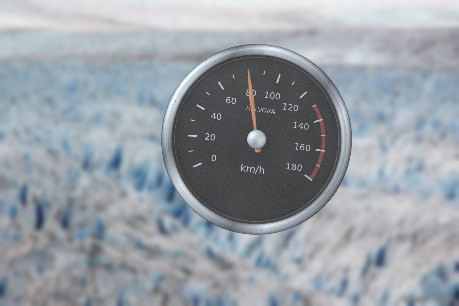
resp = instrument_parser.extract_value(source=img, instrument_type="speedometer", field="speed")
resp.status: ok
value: 80 km/h
